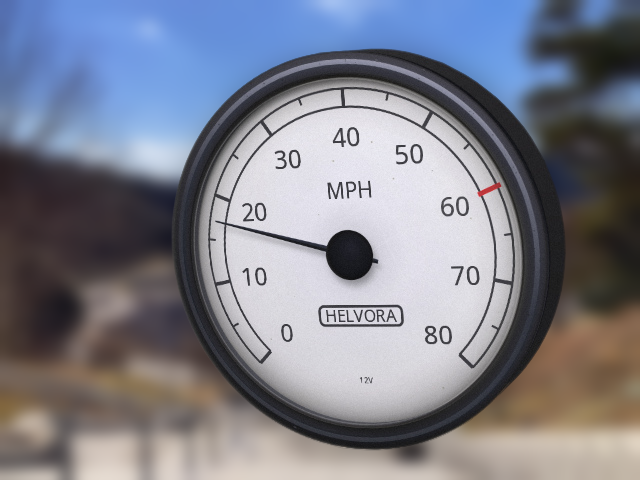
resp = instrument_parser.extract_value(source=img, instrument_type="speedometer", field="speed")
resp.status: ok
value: 17.5 mph
